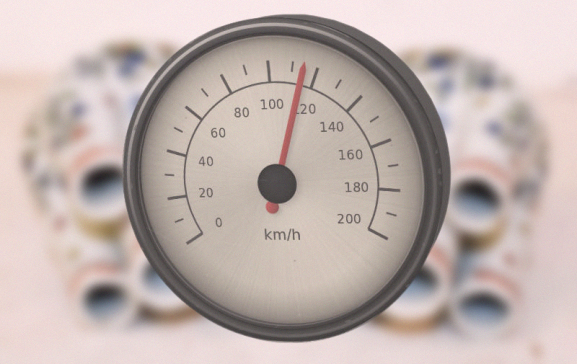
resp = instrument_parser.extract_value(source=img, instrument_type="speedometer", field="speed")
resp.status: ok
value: 115 km/h
